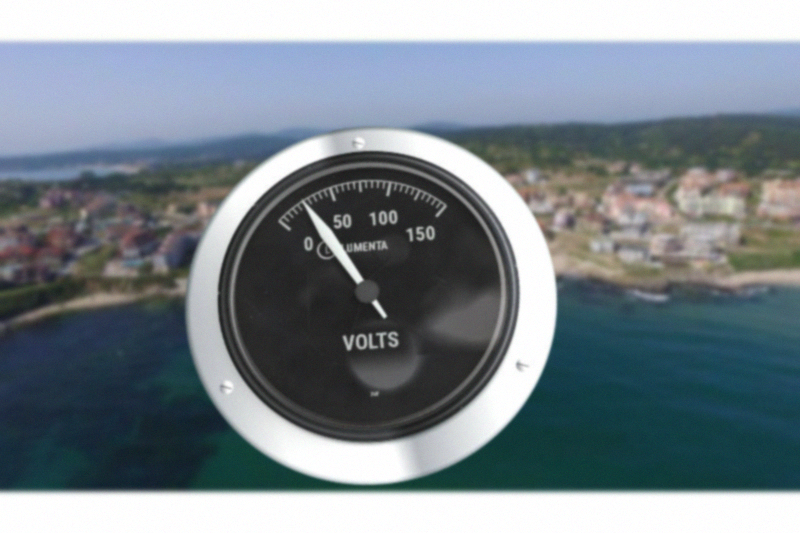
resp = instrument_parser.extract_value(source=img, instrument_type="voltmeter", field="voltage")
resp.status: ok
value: 25 V
